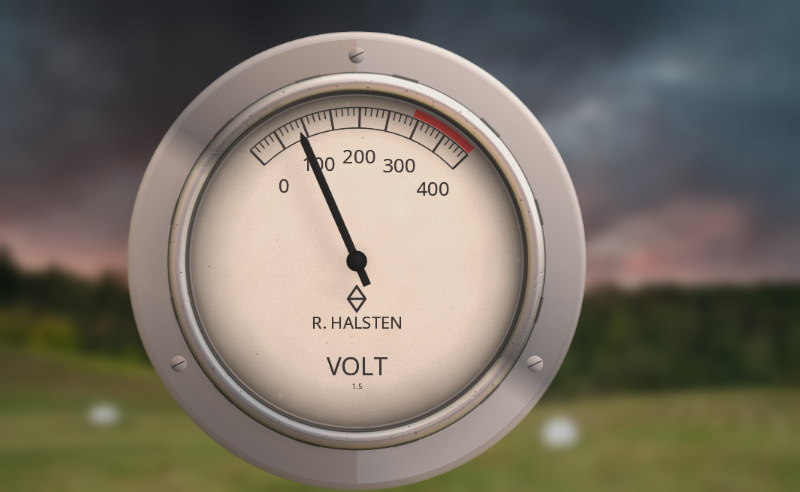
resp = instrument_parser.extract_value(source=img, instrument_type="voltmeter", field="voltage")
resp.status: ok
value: 90 V
